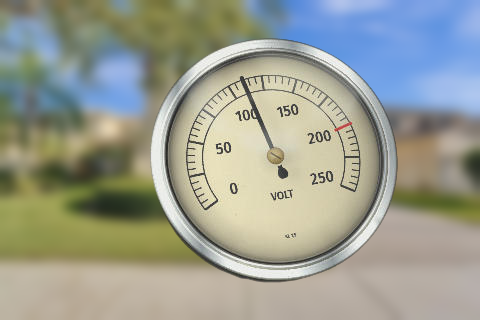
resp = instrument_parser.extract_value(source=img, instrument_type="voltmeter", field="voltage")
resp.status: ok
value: 110 V
